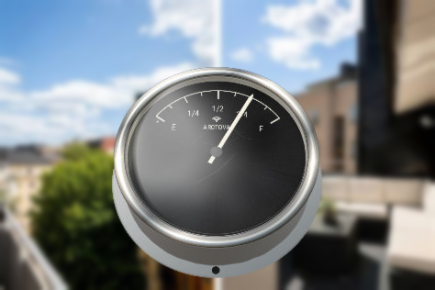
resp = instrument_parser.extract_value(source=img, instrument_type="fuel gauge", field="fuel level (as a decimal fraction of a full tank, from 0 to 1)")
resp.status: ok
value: 0.75
